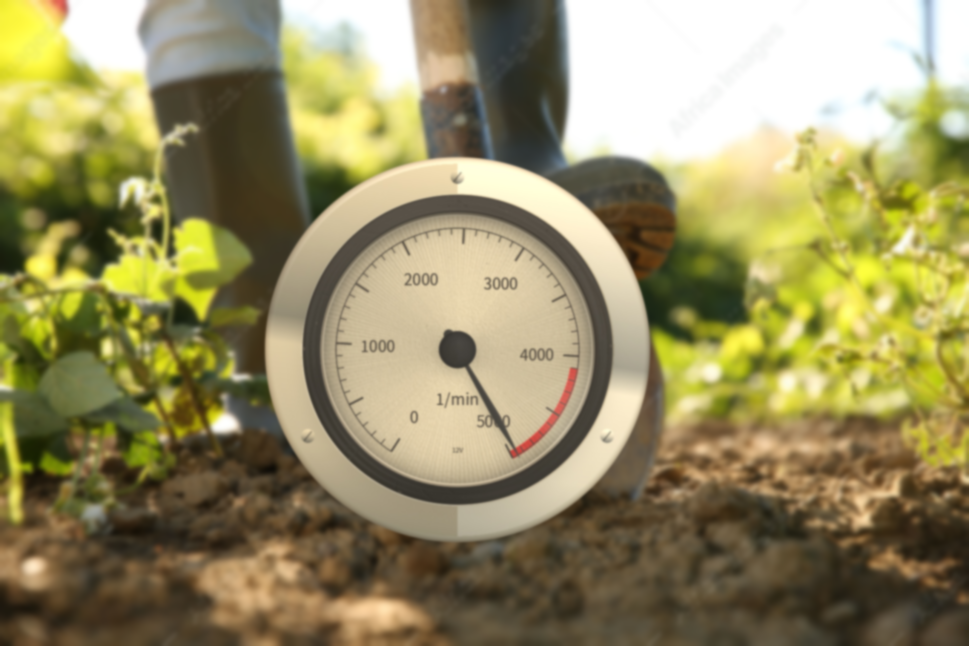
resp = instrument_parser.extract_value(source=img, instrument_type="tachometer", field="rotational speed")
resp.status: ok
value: 4950 rpm
